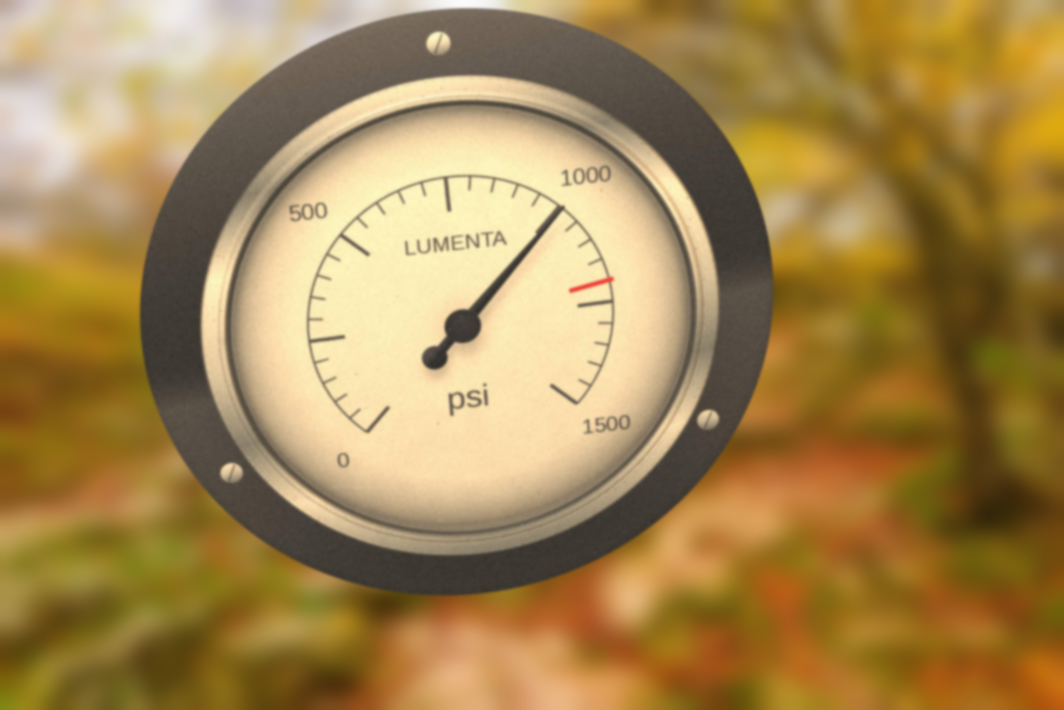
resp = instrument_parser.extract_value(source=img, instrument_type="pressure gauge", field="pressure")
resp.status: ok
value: 1000 psi
